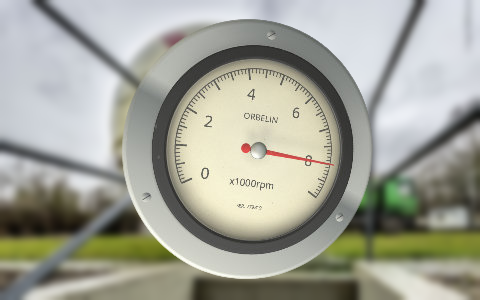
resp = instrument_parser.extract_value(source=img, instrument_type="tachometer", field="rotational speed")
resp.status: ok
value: 8000 rpm
